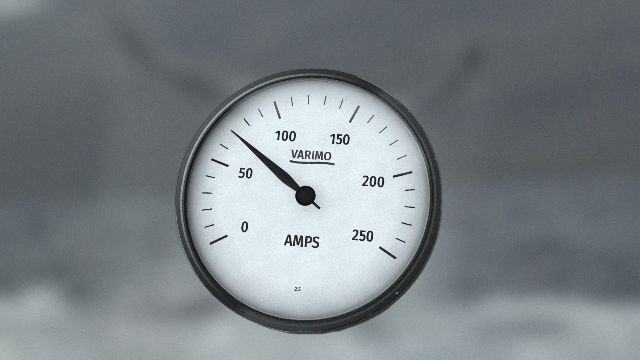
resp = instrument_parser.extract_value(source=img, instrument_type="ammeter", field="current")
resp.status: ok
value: 70 A
